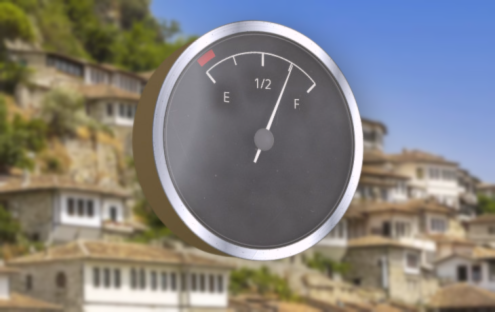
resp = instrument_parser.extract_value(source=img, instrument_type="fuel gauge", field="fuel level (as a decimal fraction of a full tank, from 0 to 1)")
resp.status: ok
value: 0.75
